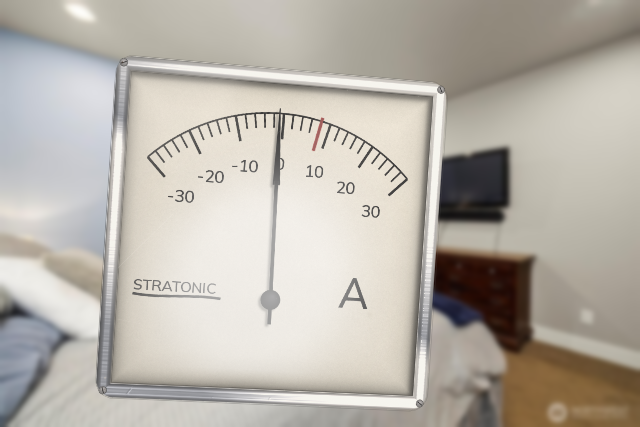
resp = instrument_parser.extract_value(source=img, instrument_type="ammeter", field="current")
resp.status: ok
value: -1 A
